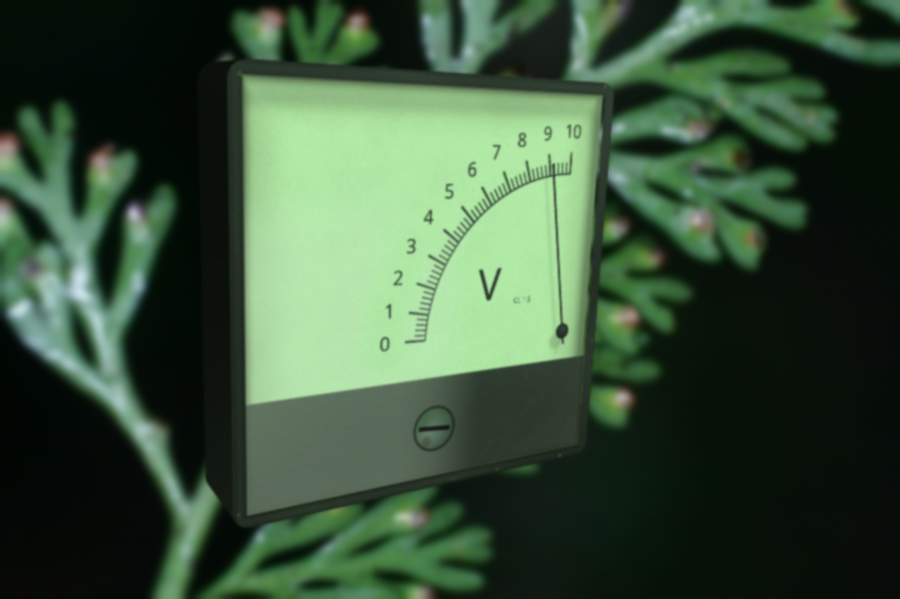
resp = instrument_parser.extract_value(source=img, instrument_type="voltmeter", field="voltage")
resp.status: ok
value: 9 V
